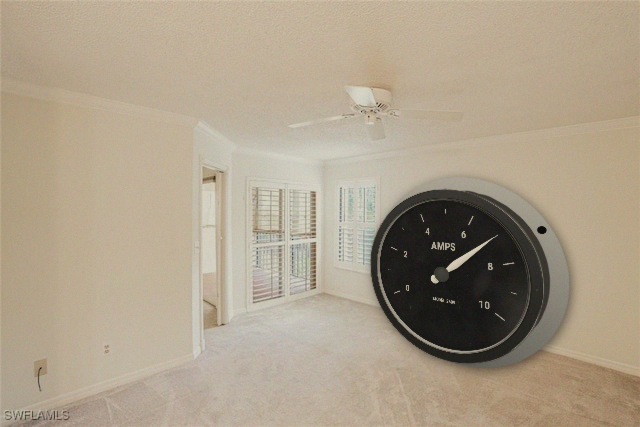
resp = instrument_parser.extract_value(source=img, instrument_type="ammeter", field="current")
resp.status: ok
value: 7 A
